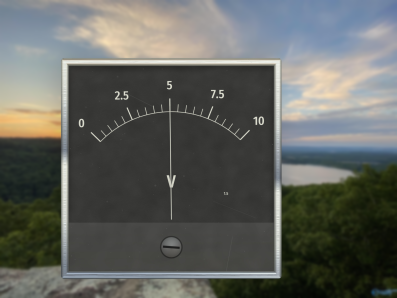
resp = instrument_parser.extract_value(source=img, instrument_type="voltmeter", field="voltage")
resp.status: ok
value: 5 V
